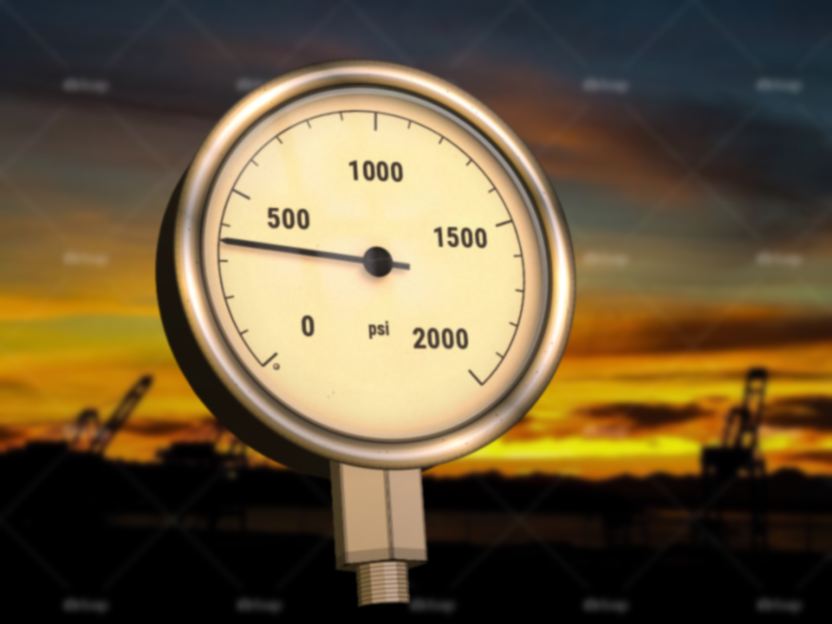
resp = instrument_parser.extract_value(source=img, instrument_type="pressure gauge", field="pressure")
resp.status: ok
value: 350 psi
